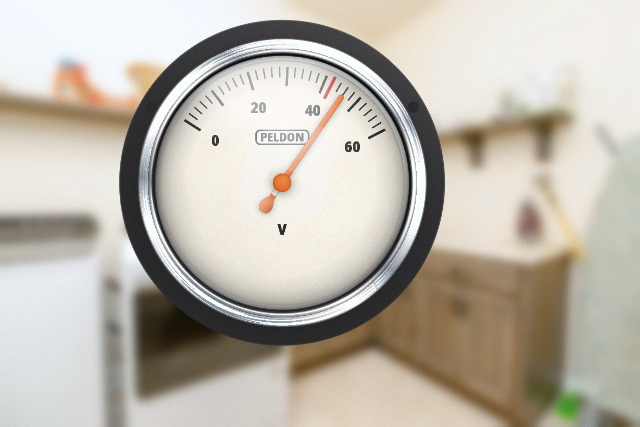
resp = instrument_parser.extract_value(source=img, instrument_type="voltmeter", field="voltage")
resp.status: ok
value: 46 V
